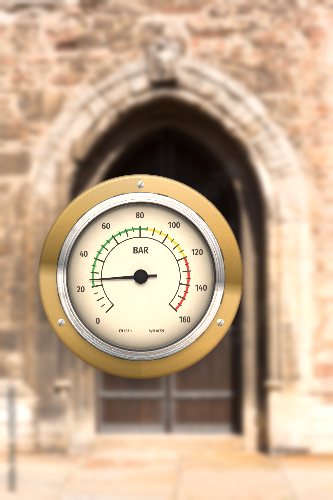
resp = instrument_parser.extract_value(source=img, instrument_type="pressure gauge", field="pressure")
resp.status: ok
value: 25 bar
